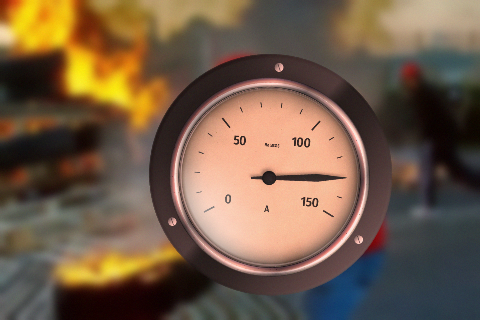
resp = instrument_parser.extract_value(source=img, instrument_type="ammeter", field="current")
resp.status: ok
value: 130 A
